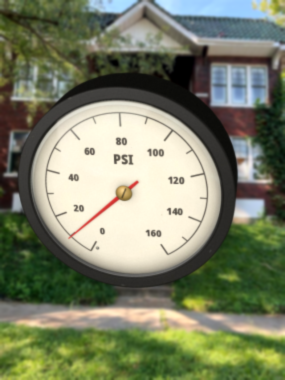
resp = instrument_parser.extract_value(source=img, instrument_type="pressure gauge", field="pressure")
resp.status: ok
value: 10 psi
